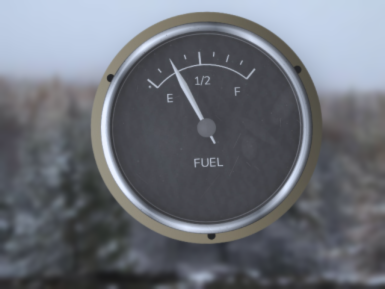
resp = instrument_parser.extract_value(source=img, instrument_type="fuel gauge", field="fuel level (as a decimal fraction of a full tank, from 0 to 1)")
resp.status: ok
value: 0.25
